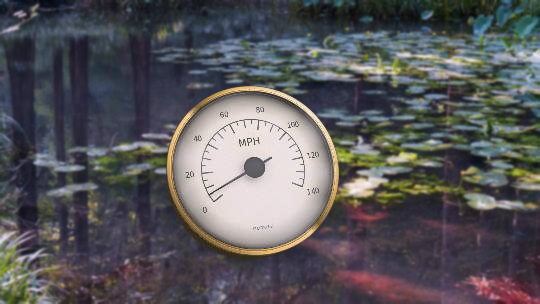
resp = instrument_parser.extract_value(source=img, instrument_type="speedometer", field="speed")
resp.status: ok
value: 5 mph
